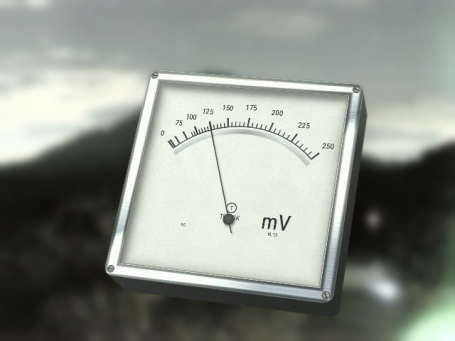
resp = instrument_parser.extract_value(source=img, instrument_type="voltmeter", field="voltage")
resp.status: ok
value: 125 mV
